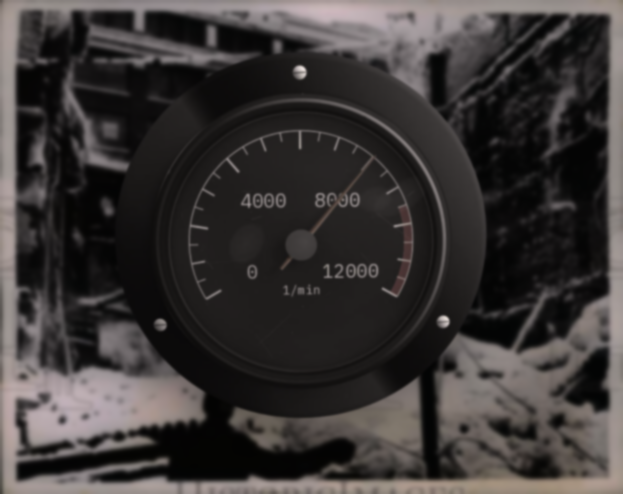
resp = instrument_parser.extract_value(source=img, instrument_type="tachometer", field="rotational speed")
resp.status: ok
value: 8000 rpm
